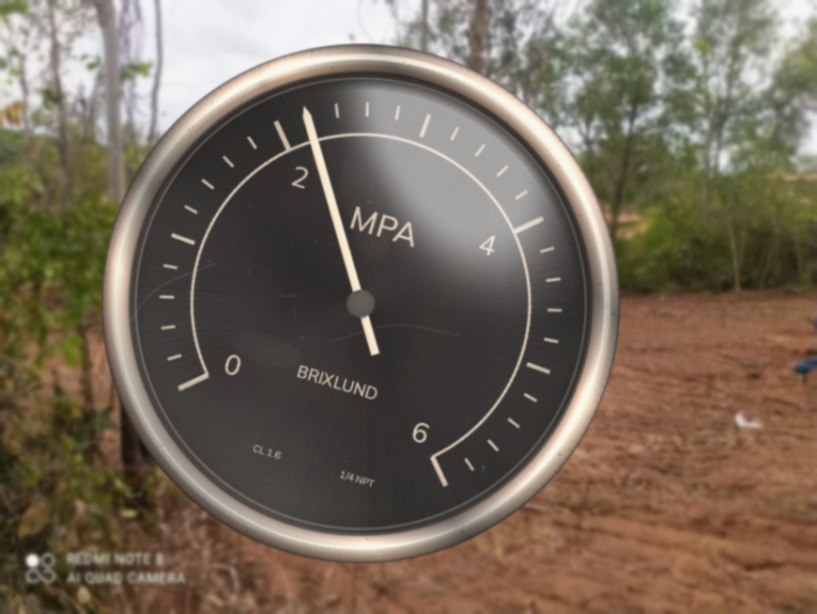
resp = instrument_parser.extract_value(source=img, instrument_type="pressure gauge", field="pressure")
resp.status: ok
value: 2.2 MPa
